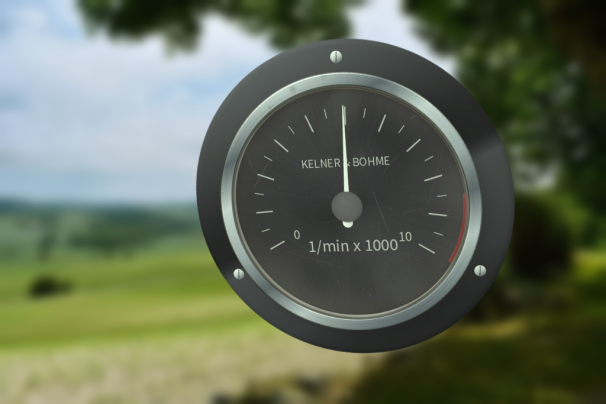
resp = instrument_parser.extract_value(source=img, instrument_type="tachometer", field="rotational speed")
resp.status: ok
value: 5000 rpm
